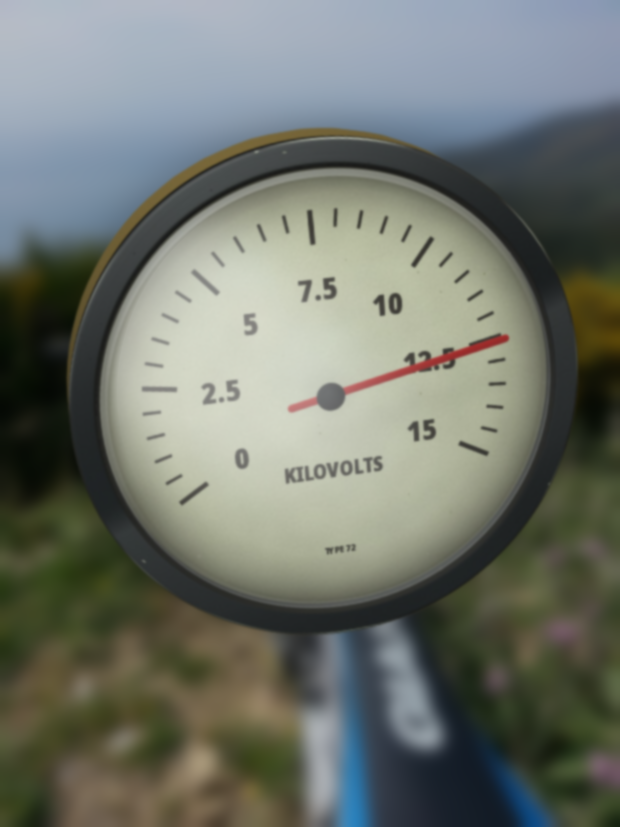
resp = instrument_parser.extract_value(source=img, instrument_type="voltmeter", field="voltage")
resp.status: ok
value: 12.5 kV
